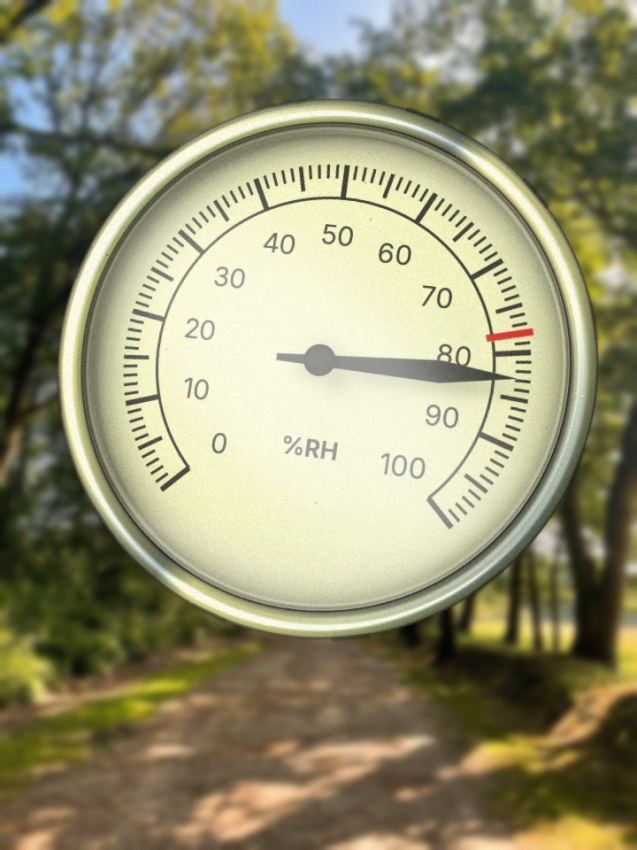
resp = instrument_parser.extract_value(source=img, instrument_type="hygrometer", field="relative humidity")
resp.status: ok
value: 83 %
